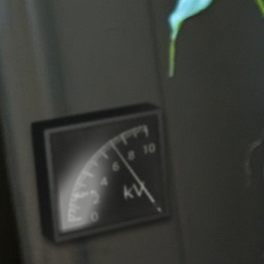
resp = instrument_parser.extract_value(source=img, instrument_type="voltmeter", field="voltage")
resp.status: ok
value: 7 kV
